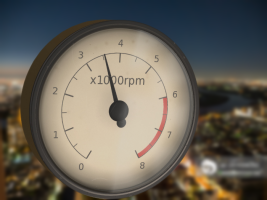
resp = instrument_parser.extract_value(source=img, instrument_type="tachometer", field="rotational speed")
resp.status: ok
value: 3500 rpm
